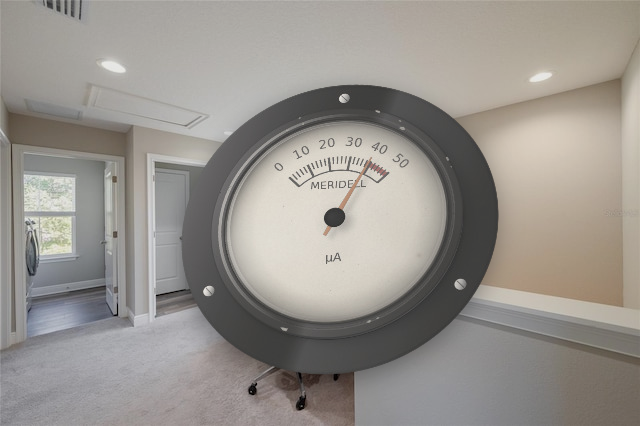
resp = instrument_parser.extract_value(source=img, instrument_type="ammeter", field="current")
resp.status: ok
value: 40 µA
